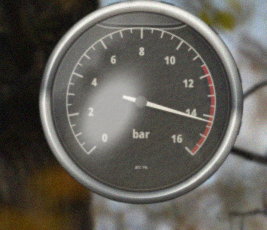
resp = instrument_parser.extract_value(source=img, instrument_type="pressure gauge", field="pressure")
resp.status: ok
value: 14.25 bar
